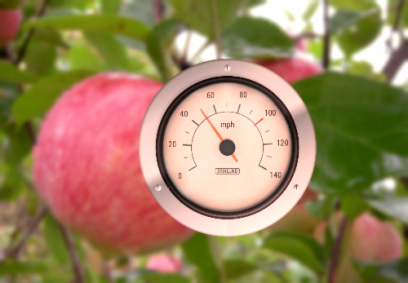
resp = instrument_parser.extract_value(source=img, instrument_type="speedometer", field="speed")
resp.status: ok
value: 50 mph
